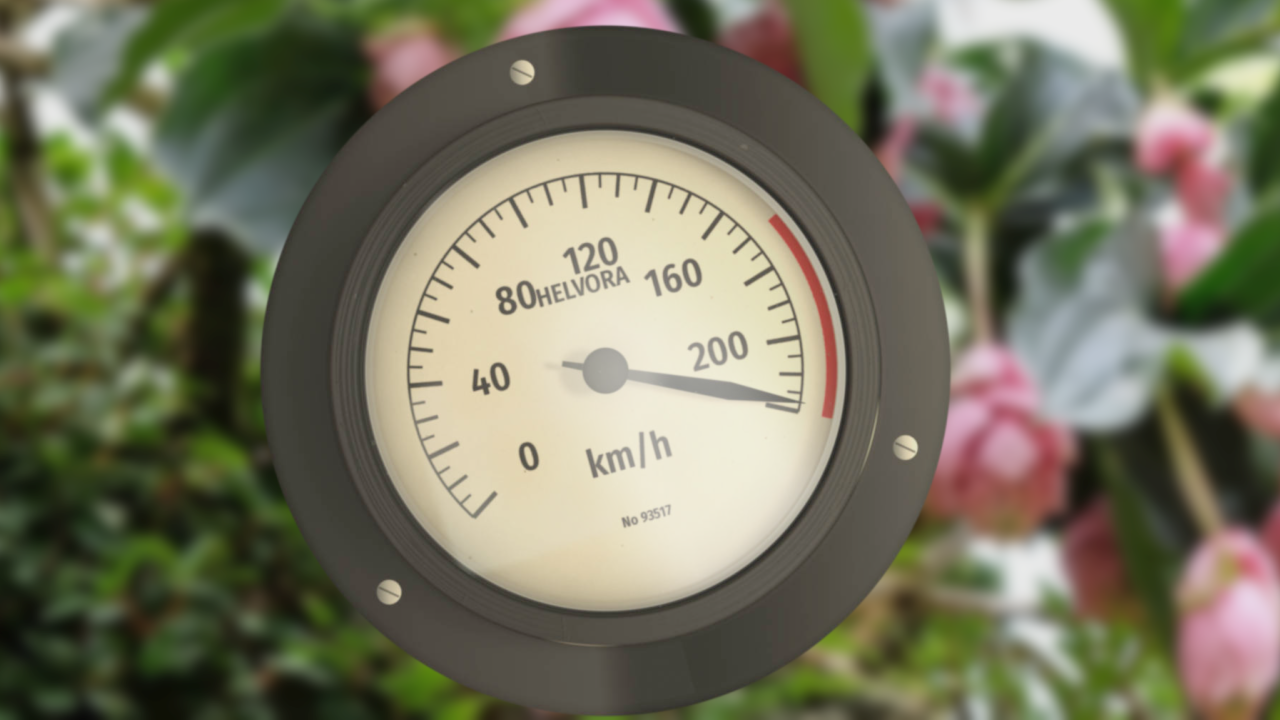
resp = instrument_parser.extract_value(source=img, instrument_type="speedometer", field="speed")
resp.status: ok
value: 217.5 km/h
